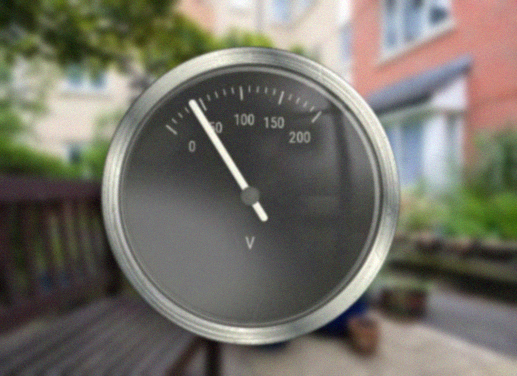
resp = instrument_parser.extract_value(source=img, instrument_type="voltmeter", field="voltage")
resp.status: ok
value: 40 V
